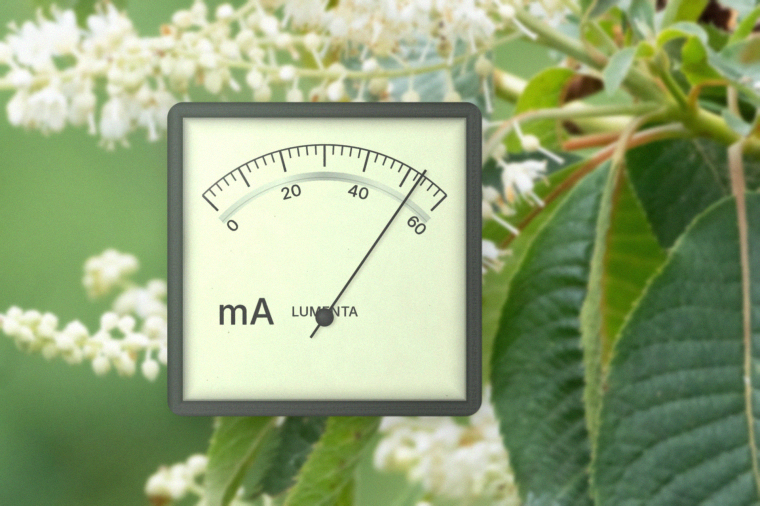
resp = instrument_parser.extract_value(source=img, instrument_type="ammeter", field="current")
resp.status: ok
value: 53 mA
